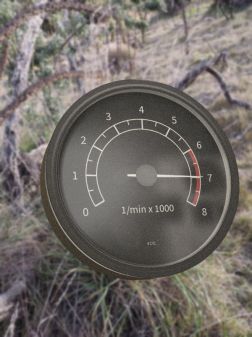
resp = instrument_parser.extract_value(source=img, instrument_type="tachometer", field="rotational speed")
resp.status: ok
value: 7000 rpm
